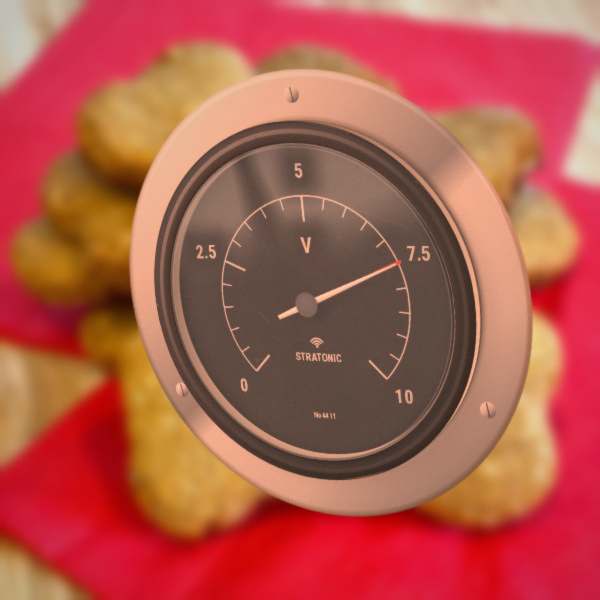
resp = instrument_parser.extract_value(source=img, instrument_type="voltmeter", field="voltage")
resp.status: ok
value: 7.5 V
